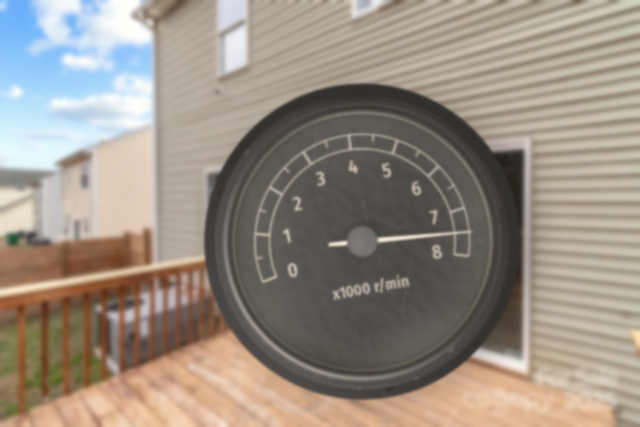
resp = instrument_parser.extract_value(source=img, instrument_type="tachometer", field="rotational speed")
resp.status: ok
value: 7500 rpm
